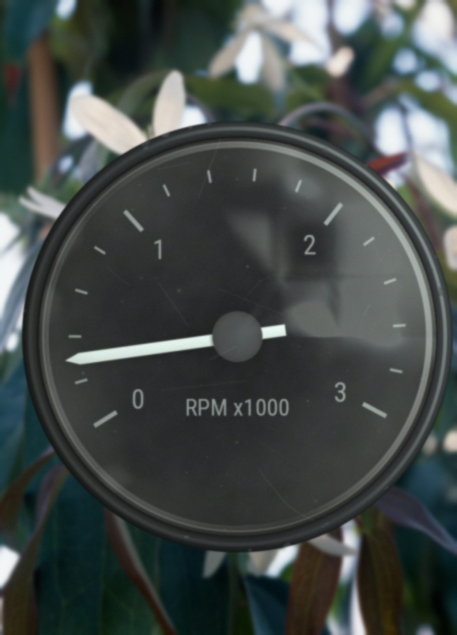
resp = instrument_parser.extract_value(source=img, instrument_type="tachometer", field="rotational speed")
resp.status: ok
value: 300 rpm
